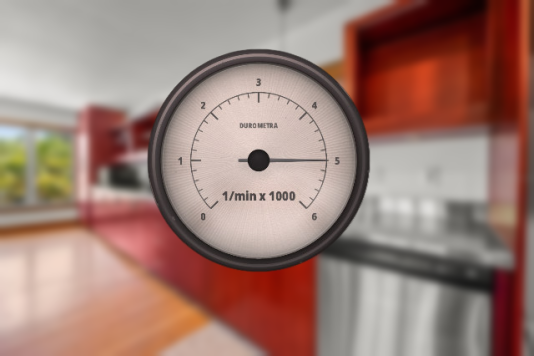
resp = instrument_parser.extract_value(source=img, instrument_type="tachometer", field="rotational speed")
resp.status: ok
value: 5000 rpm
